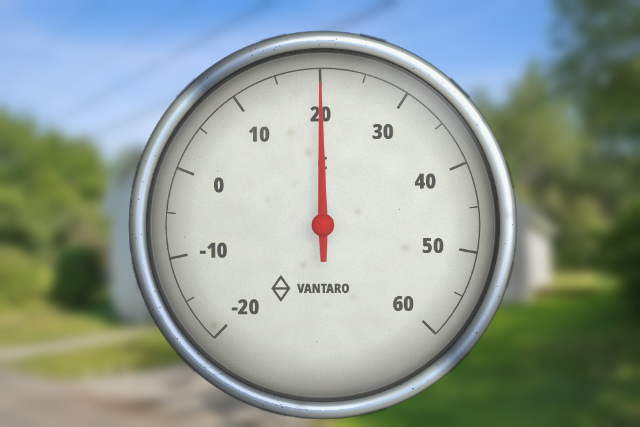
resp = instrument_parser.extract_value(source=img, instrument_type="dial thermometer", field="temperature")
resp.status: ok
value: 20 °C
